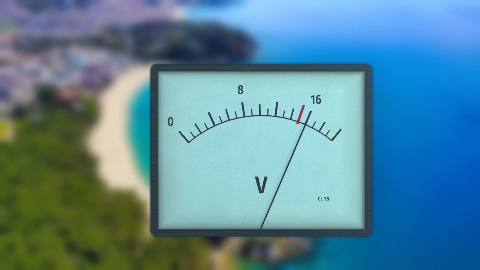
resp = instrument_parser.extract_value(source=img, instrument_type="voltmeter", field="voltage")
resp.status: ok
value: 16 V
